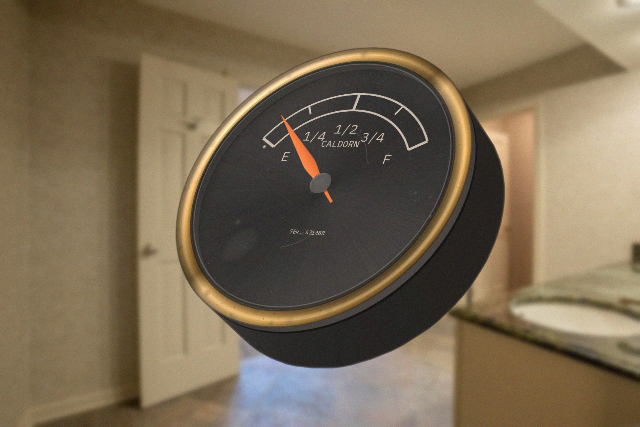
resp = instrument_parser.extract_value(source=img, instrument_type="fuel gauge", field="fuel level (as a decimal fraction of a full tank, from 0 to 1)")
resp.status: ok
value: 0.125
